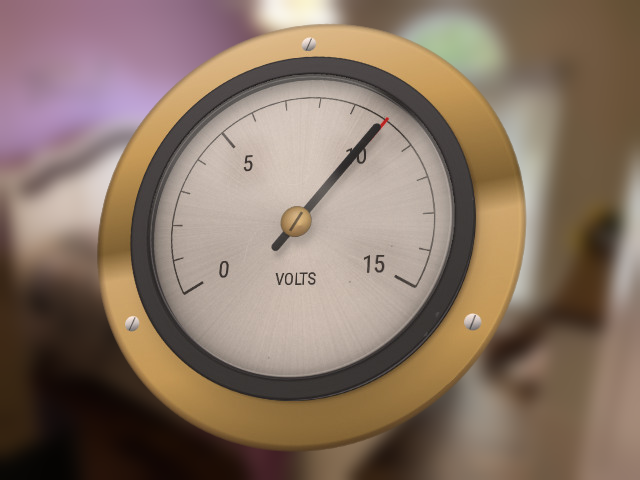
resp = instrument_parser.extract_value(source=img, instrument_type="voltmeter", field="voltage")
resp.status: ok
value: 10 V
